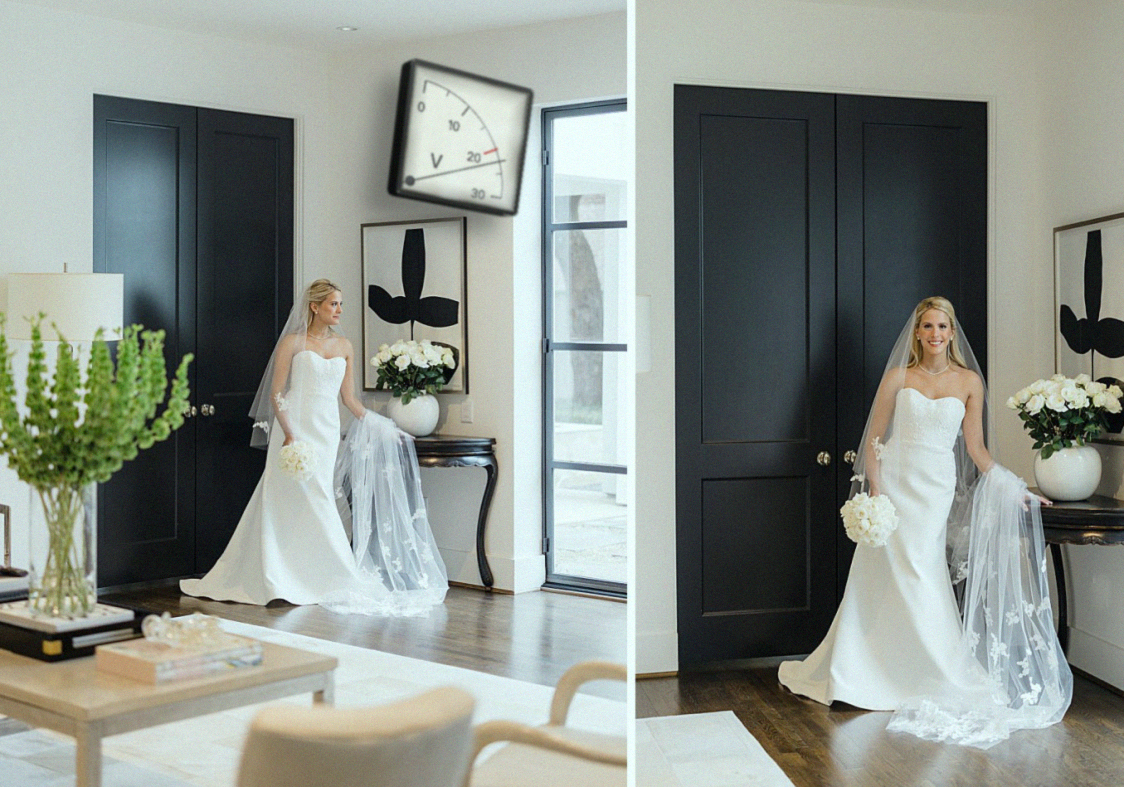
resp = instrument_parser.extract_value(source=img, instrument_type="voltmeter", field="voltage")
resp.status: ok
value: 22.5 V
